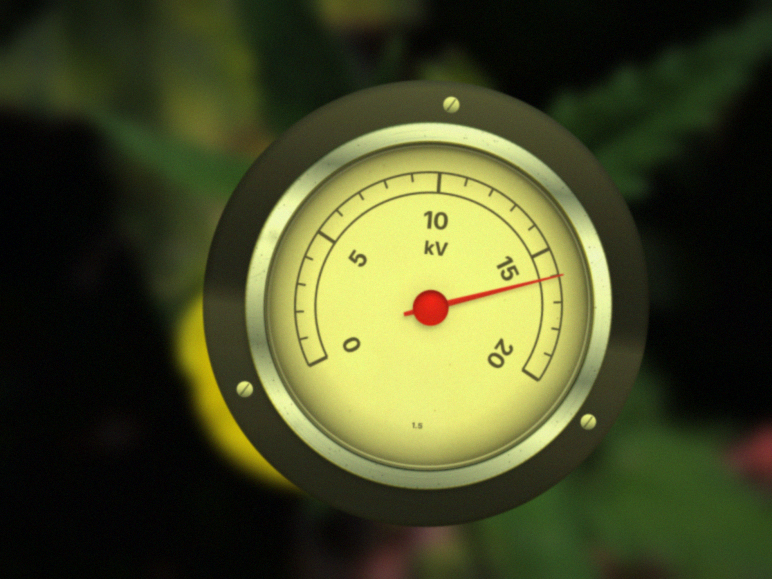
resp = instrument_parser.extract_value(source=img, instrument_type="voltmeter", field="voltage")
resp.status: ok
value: 16 kV
